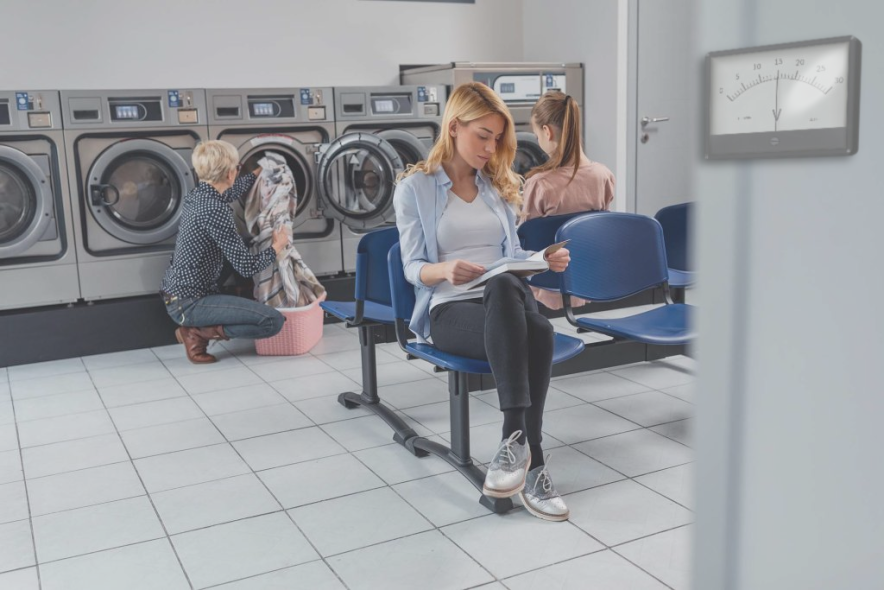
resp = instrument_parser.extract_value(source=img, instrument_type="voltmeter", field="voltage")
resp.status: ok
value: 15 V
